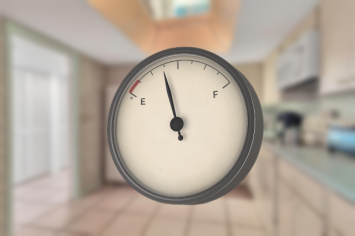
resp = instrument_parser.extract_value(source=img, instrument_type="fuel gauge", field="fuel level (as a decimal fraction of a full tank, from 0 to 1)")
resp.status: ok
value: 0.375
